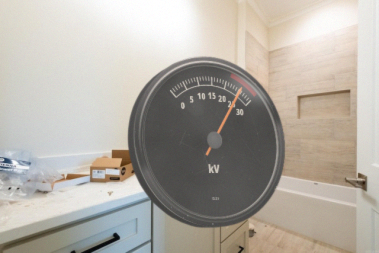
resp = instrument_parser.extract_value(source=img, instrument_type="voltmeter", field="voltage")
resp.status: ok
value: 25 kV
